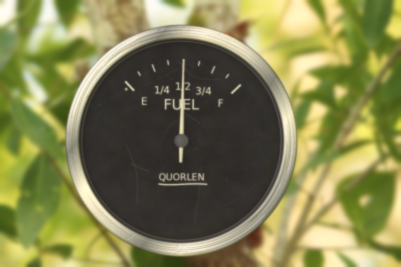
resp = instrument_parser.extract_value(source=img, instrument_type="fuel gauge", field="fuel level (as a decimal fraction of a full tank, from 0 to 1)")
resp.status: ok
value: 0.5
